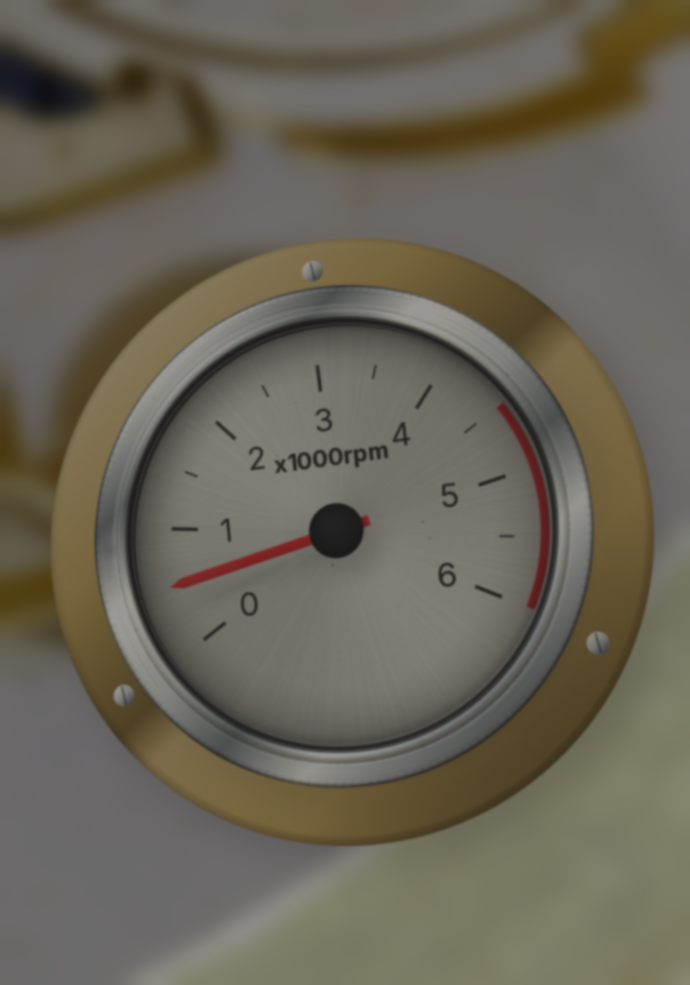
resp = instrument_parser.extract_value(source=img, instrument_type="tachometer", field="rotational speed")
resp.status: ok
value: 500 rpm
